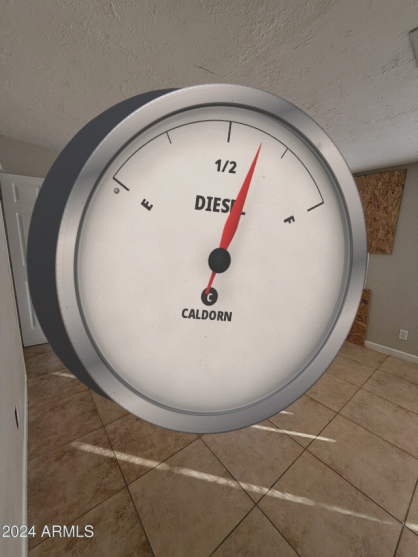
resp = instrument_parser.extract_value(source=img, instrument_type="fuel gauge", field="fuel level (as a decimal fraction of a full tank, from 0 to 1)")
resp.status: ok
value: 0.625
